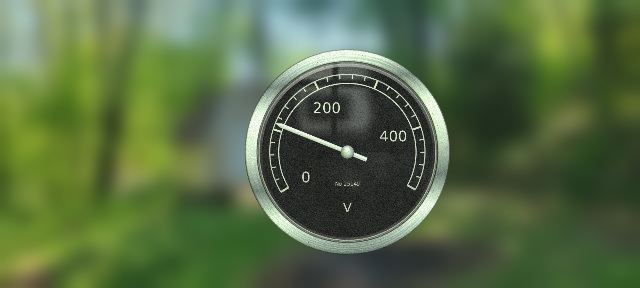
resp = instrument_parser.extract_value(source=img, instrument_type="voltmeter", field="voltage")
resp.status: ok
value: 110 V
